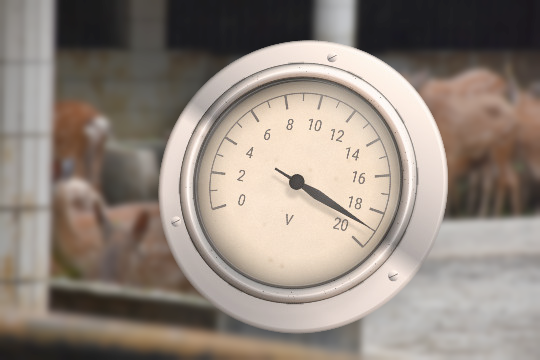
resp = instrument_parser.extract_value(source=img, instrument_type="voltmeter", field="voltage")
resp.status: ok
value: 19 V
